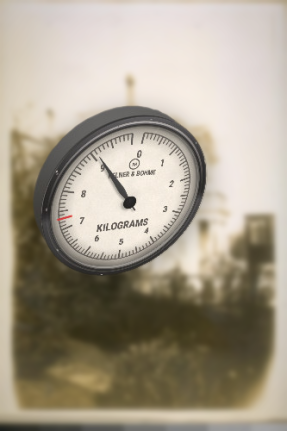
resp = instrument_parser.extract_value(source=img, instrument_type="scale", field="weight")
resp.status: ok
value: 9.1 kg
